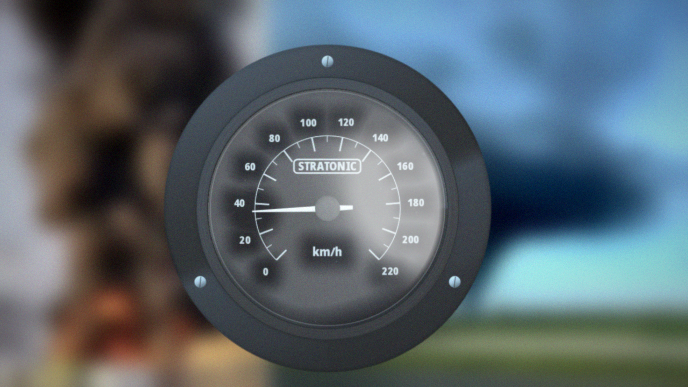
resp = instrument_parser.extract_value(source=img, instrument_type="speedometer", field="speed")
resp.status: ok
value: 35 km/h
